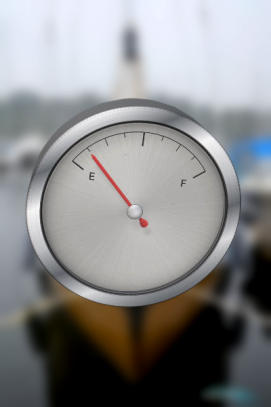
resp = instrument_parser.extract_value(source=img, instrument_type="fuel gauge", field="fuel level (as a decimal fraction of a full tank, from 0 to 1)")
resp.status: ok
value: 0.125
